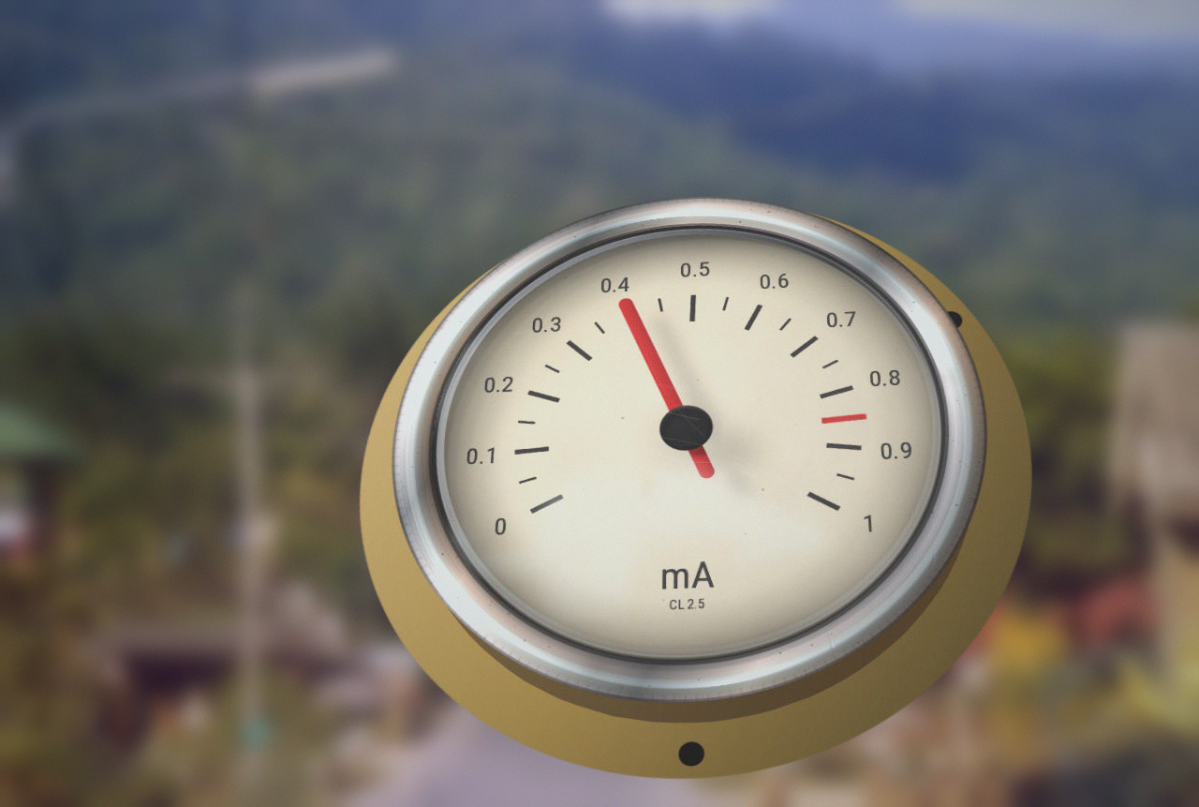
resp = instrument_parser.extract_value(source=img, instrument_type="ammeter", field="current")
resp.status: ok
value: 0.4 mA
